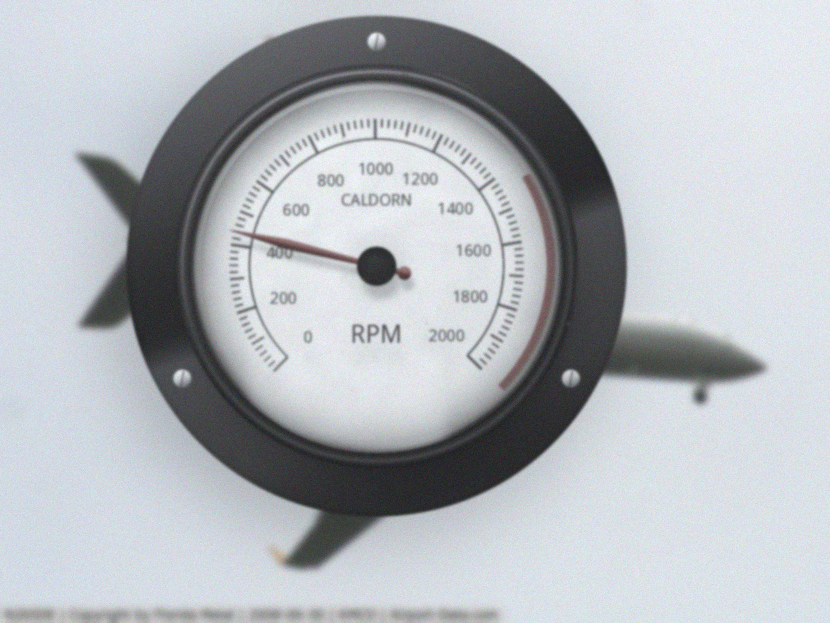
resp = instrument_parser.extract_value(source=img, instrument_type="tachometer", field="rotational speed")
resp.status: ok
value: 440 rpm
